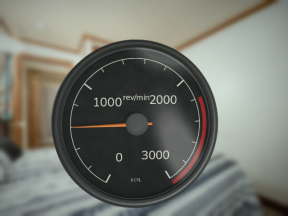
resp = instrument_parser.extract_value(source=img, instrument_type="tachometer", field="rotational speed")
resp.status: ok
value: 600 rpm
